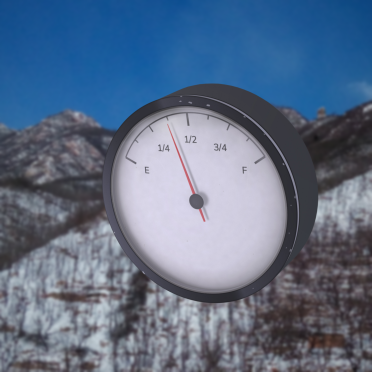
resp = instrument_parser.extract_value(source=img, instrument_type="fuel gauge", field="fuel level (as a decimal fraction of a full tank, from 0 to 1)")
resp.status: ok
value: 0.375
